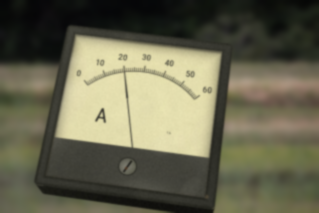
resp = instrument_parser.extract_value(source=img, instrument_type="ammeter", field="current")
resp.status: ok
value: 20 A
